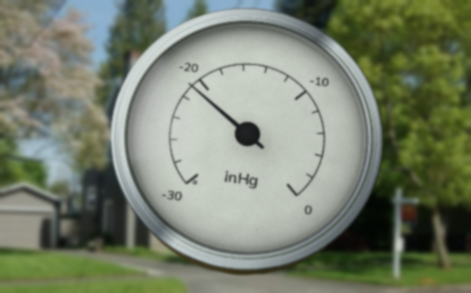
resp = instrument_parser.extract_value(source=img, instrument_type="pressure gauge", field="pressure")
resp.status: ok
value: -21 inHg
